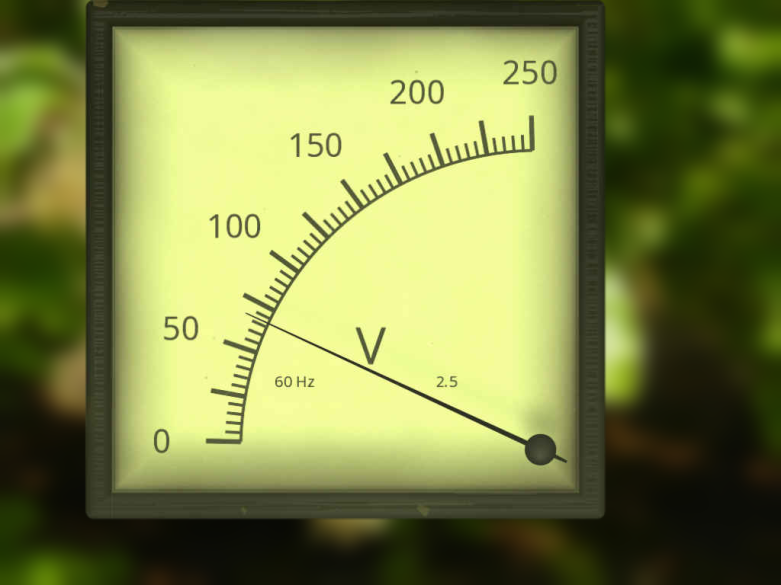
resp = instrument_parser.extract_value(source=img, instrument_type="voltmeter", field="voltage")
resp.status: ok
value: 67.5 V
